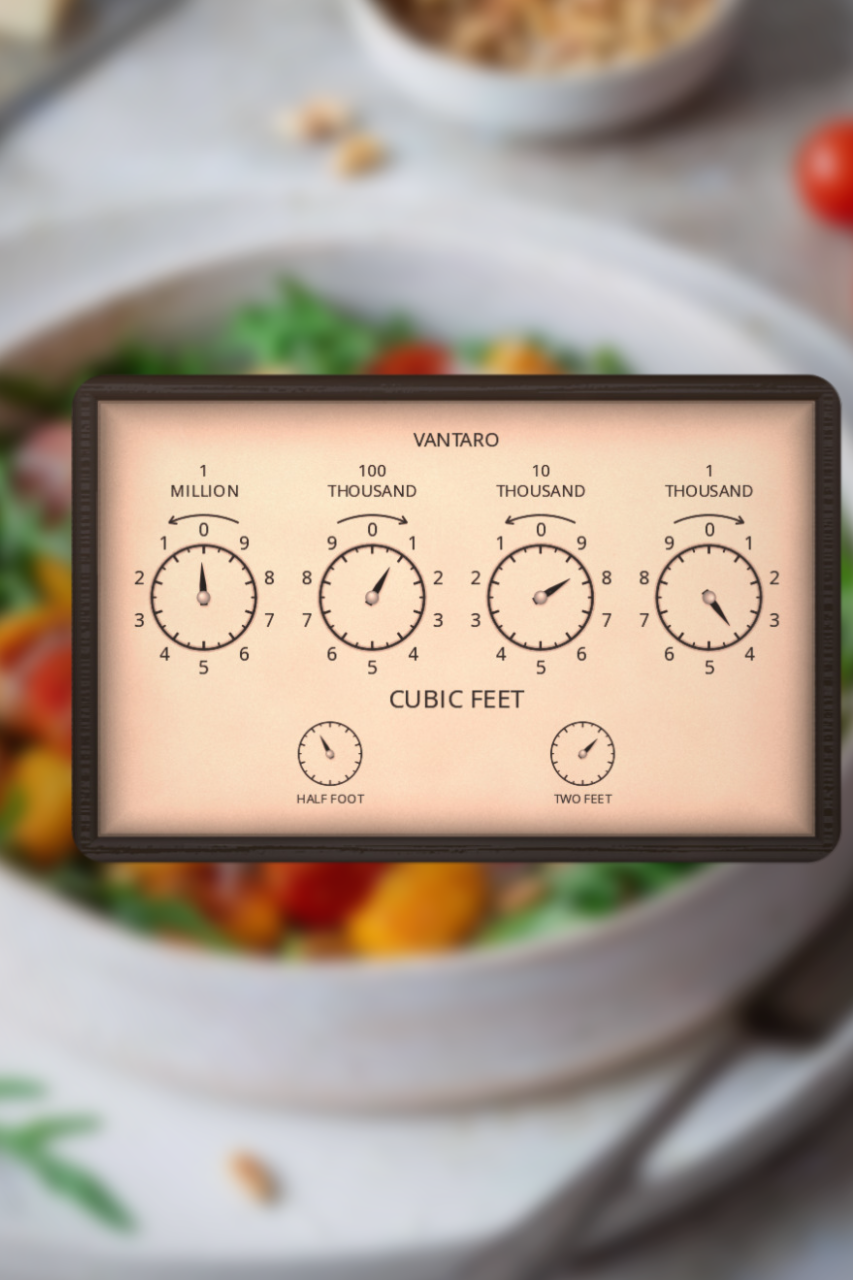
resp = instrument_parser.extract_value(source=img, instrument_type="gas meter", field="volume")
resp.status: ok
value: 8400 ft³
